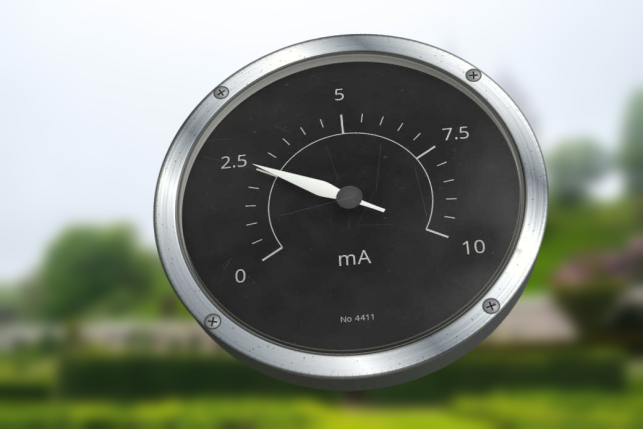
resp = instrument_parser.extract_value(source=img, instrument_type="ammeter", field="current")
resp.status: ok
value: 2.5 mA
